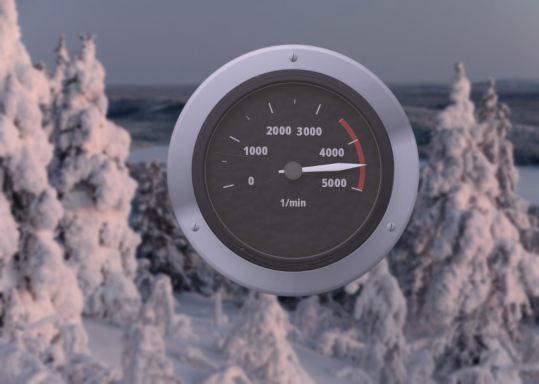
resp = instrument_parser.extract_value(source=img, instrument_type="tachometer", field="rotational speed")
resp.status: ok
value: 4500 rpm
